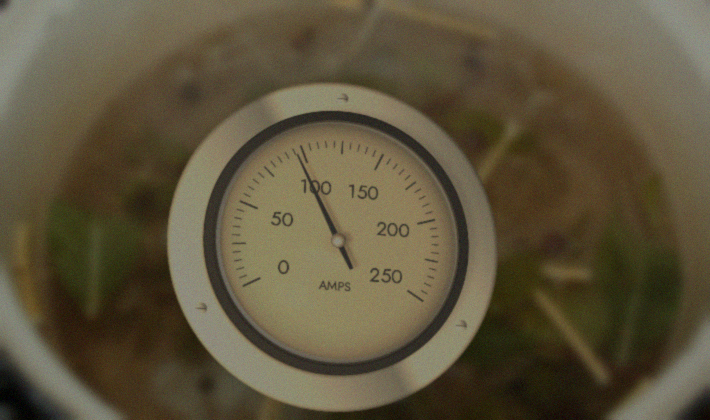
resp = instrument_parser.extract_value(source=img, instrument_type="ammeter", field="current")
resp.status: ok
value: 95 A
